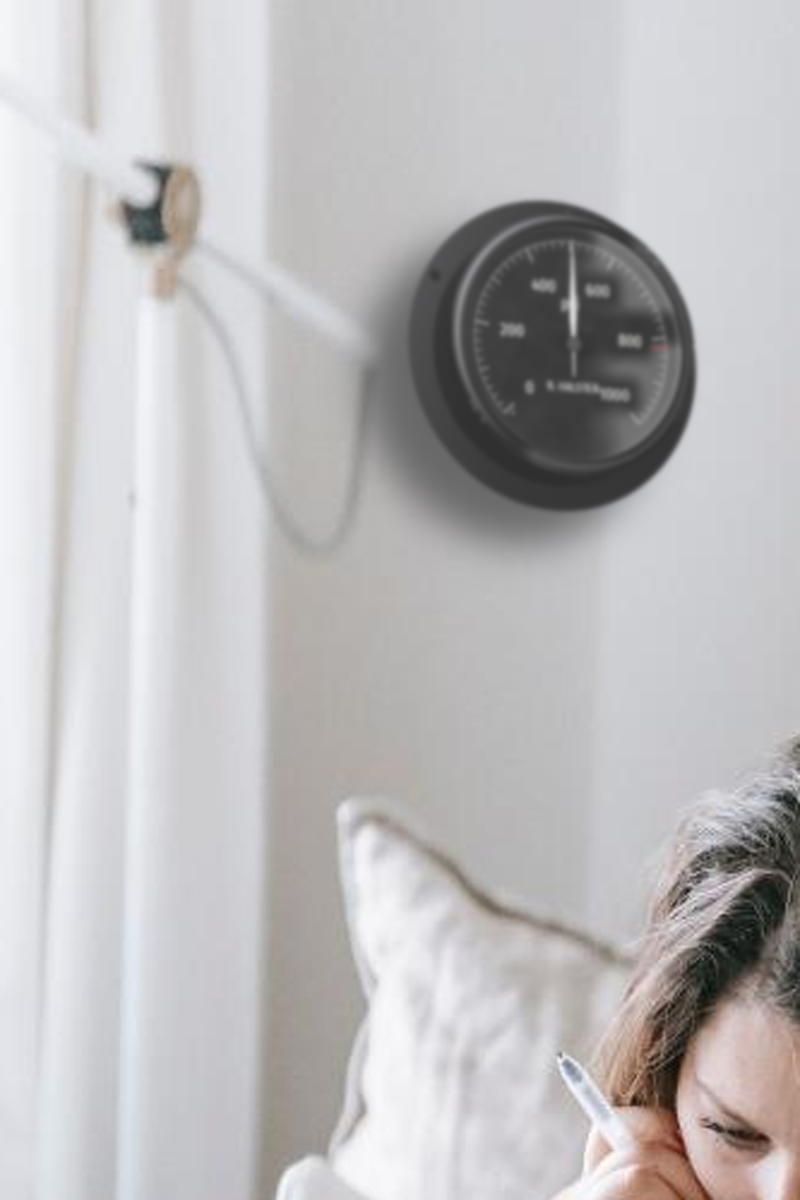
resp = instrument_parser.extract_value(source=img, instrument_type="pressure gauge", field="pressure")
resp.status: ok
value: 500 psi
